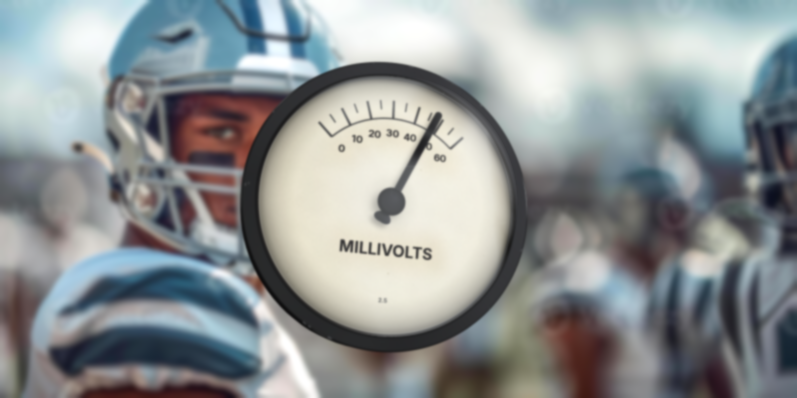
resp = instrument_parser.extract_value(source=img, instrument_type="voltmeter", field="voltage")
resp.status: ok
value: 47.5 mV
